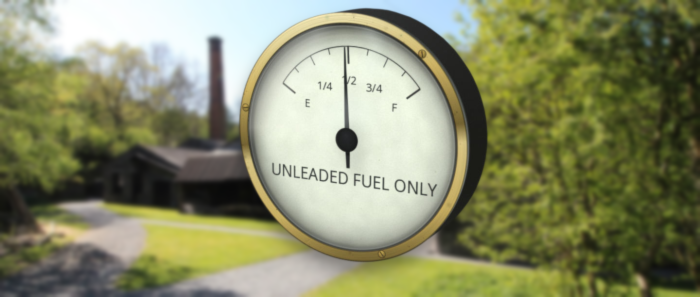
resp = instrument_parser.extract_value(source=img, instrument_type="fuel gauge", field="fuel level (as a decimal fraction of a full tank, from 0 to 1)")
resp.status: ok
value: 0.5
